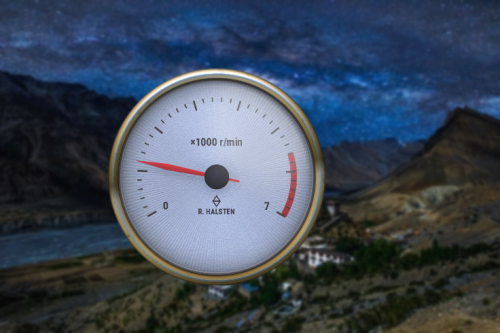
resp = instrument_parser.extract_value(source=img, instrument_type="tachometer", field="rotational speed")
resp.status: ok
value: 1200 rpm
